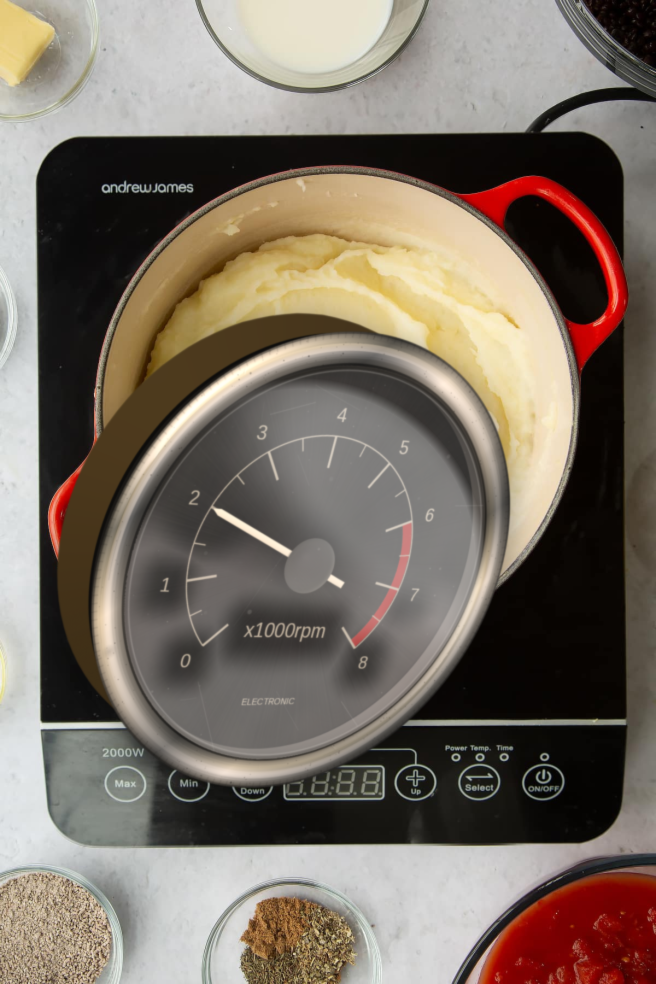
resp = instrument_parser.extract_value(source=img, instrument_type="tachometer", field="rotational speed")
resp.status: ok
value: 2000 rpm
